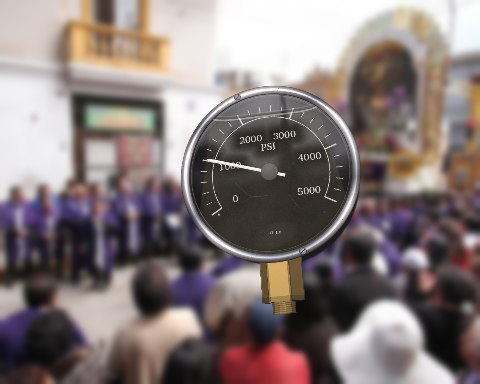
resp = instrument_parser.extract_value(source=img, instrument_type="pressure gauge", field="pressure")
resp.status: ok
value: 1000 psi
